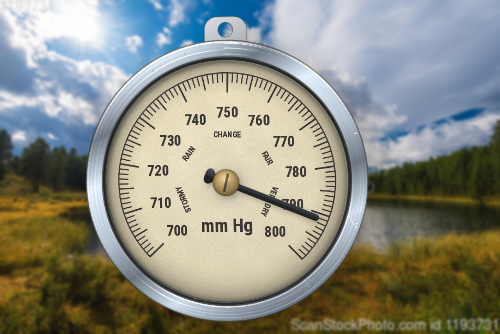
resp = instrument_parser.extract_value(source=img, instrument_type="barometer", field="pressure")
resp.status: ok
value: 791 mmHg
